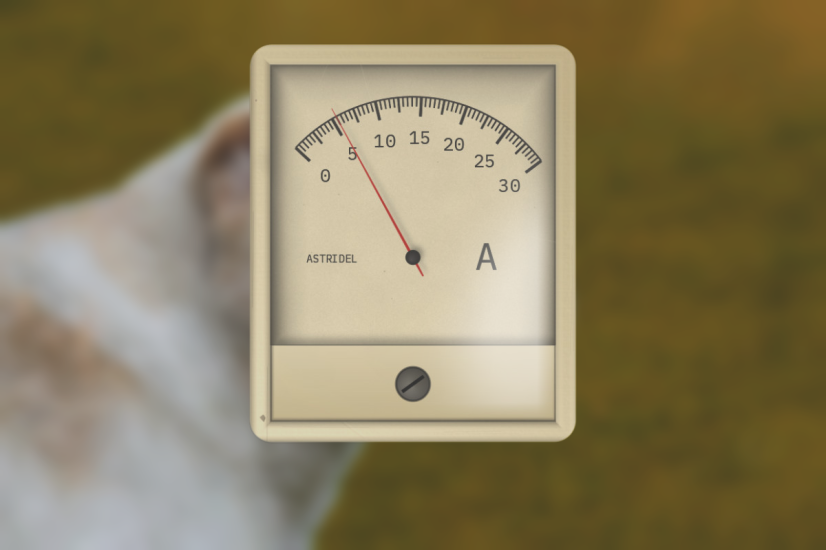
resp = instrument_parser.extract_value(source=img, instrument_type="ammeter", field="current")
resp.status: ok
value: 5.5 A
